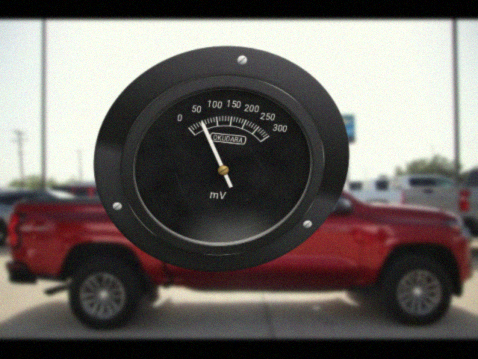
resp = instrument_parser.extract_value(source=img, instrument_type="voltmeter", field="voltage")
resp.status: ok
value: 50 mV
